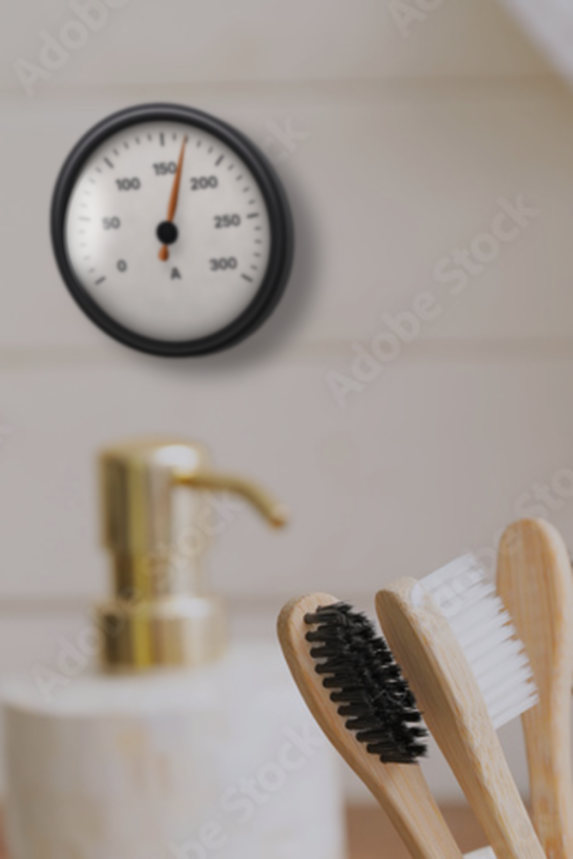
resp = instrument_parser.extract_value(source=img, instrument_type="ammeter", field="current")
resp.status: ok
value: 170 A
